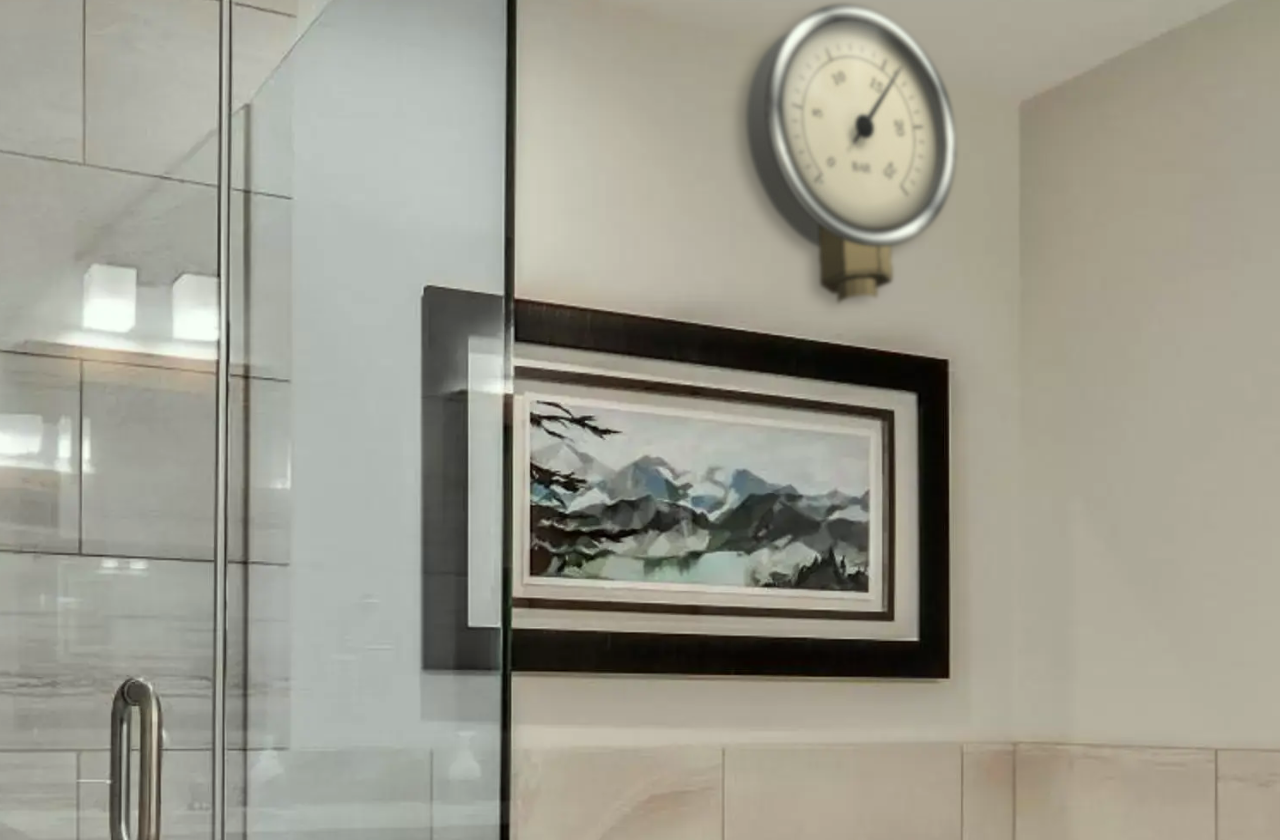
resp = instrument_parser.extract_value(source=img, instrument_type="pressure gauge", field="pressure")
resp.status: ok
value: 16 bar
